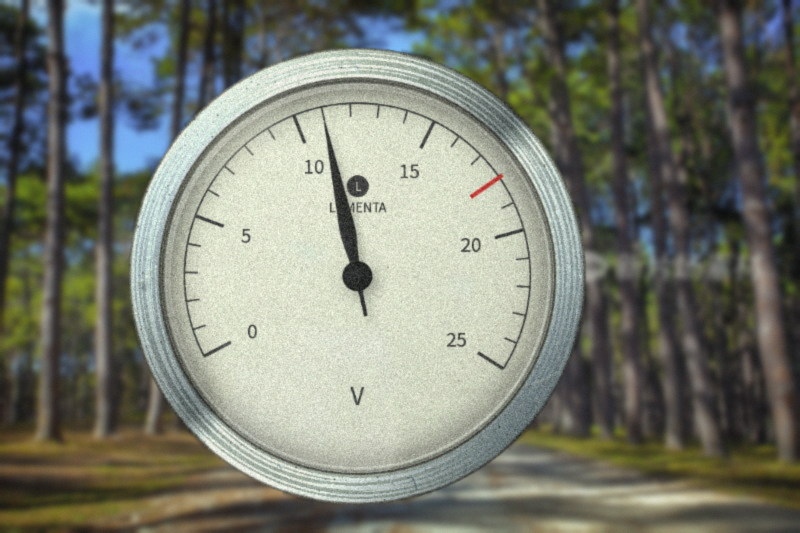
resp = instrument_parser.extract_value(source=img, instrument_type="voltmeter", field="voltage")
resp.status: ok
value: 11 V
